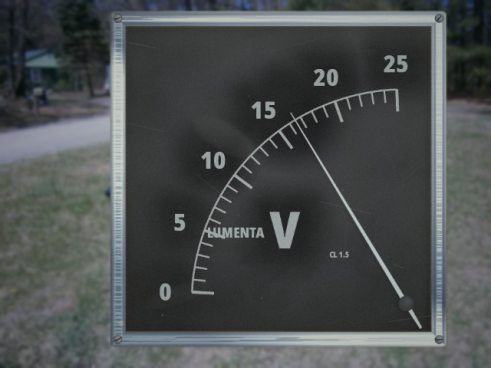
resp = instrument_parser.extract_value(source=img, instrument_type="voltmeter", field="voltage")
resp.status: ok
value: 16.5 V
